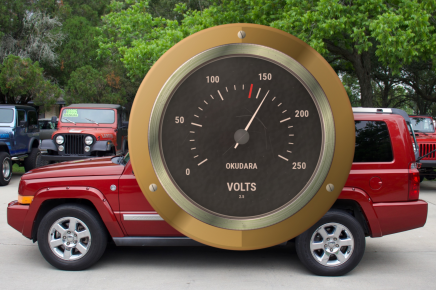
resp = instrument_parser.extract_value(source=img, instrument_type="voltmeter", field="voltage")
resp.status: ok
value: 160 V
